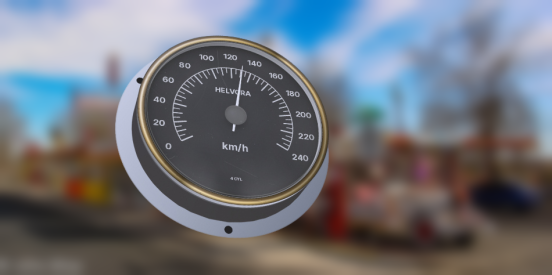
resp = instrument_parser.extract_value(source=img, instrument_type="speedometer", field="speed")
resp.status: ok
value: 130 km/h
